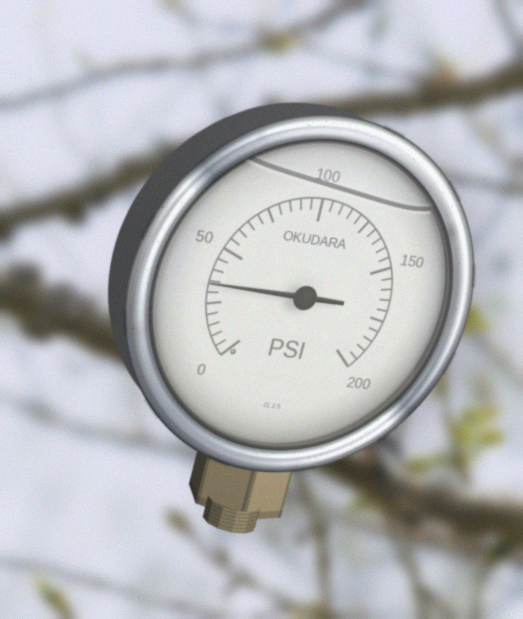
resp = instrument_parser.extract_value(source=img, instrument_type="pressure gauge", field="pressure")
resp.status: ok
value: 35 psi
